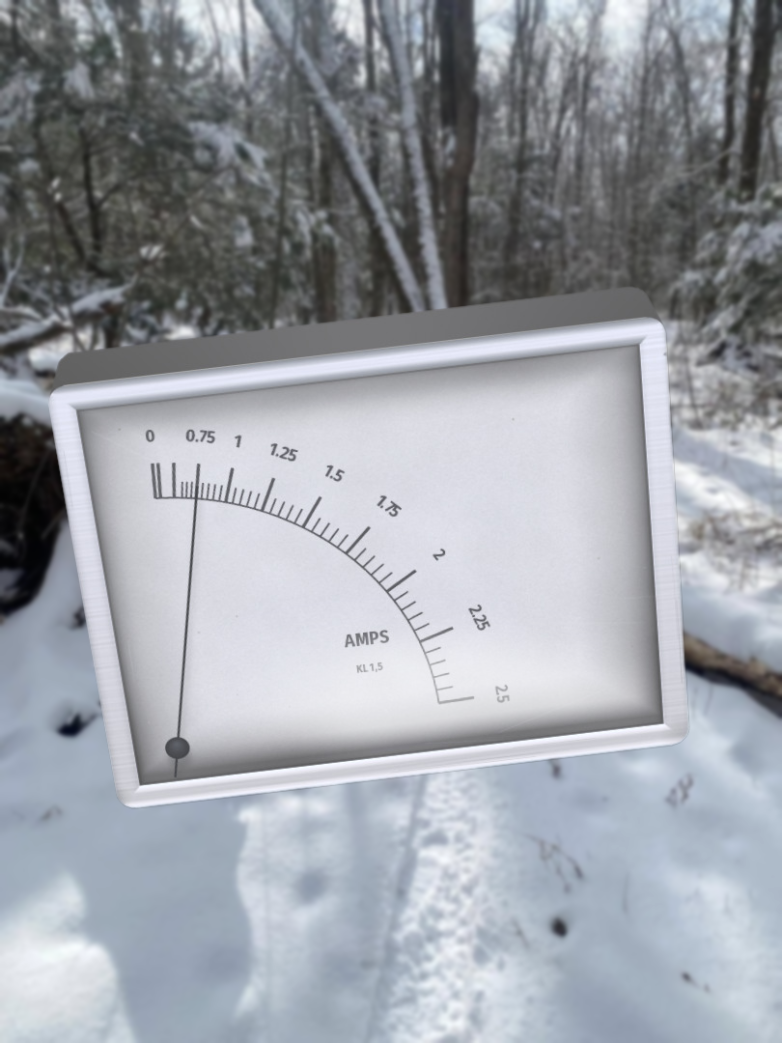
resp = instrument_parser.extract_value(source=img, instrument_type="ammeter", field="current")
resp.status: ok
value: 0.75 A
